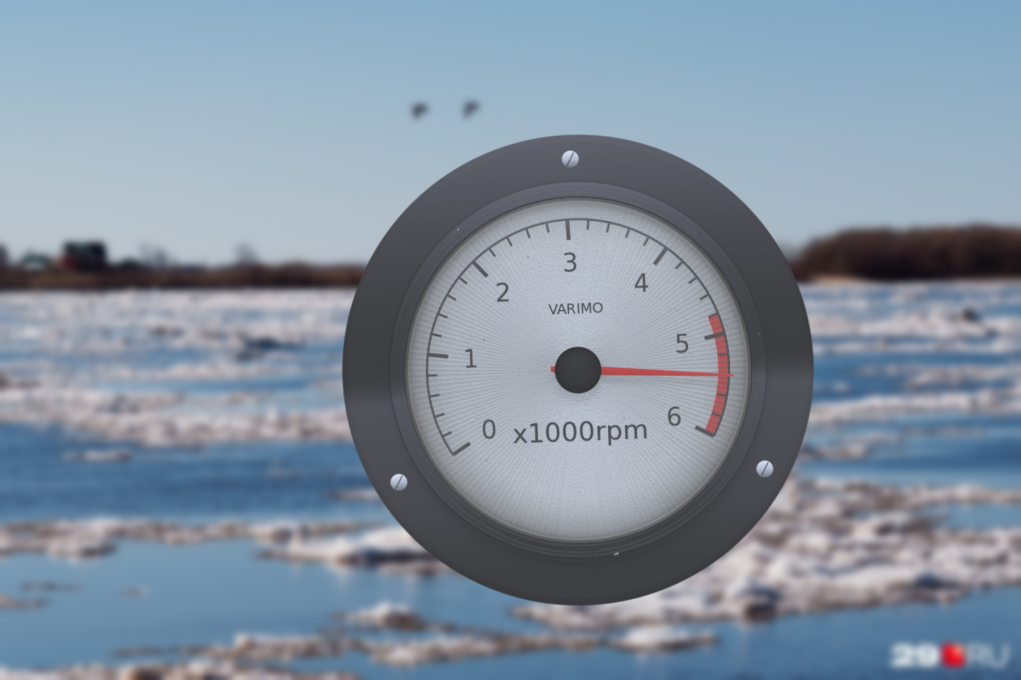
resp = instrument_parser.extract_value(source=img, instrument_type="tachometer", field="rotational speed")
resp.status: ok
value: 5400 rpm
